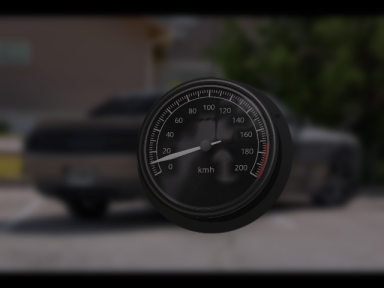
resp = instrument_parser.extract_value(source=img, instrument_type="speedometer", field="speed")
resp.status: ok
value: 10 km/h
